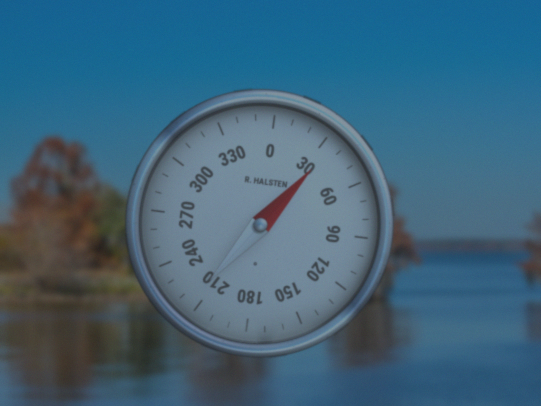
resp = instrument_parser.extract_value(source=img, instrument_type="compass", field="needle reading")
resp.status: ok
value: 35 °
